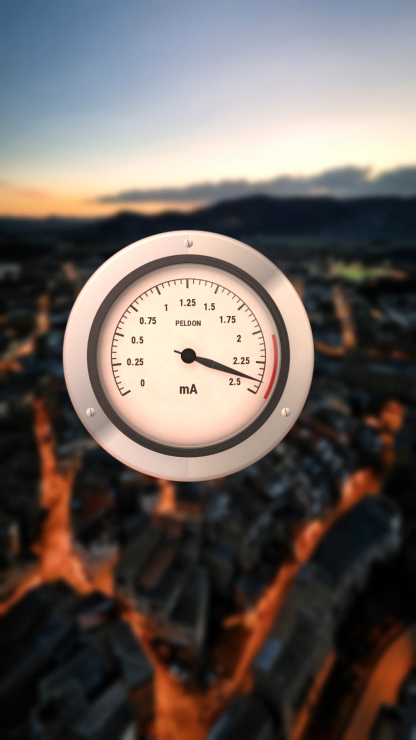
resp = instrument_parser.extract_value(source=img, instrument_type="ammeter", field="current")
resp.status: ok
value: 2.4 mA
